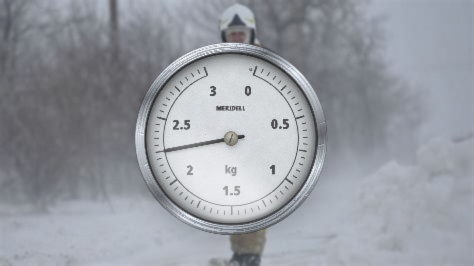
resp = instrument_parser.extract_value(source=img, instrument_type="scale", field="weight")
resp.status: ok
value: 2.25 kg
